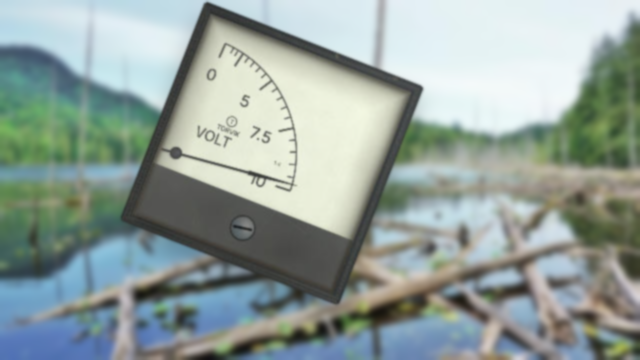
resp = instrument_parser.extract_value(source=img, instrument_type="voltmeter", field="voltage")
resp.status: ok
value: 9.75 V
